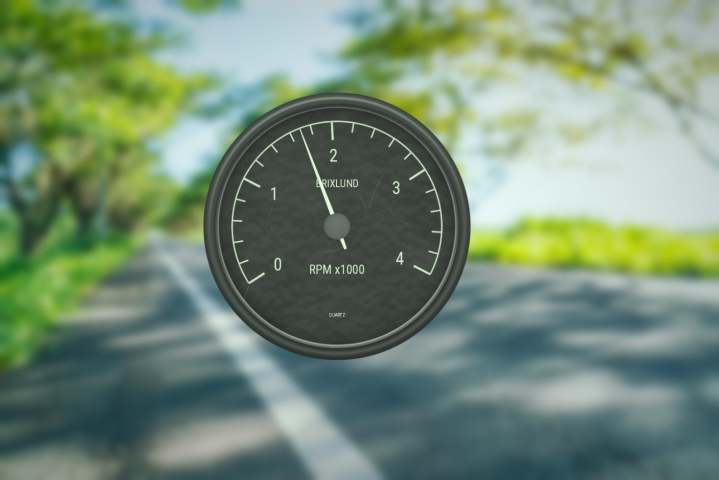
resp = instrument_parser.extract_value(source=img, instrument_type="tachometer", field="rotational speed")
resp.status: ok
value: 1700 rpm
